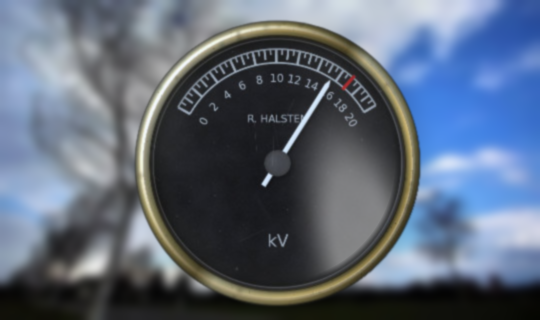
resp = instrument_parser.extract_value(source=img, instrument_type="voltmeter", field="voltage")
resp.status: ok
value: 15.5 kV
